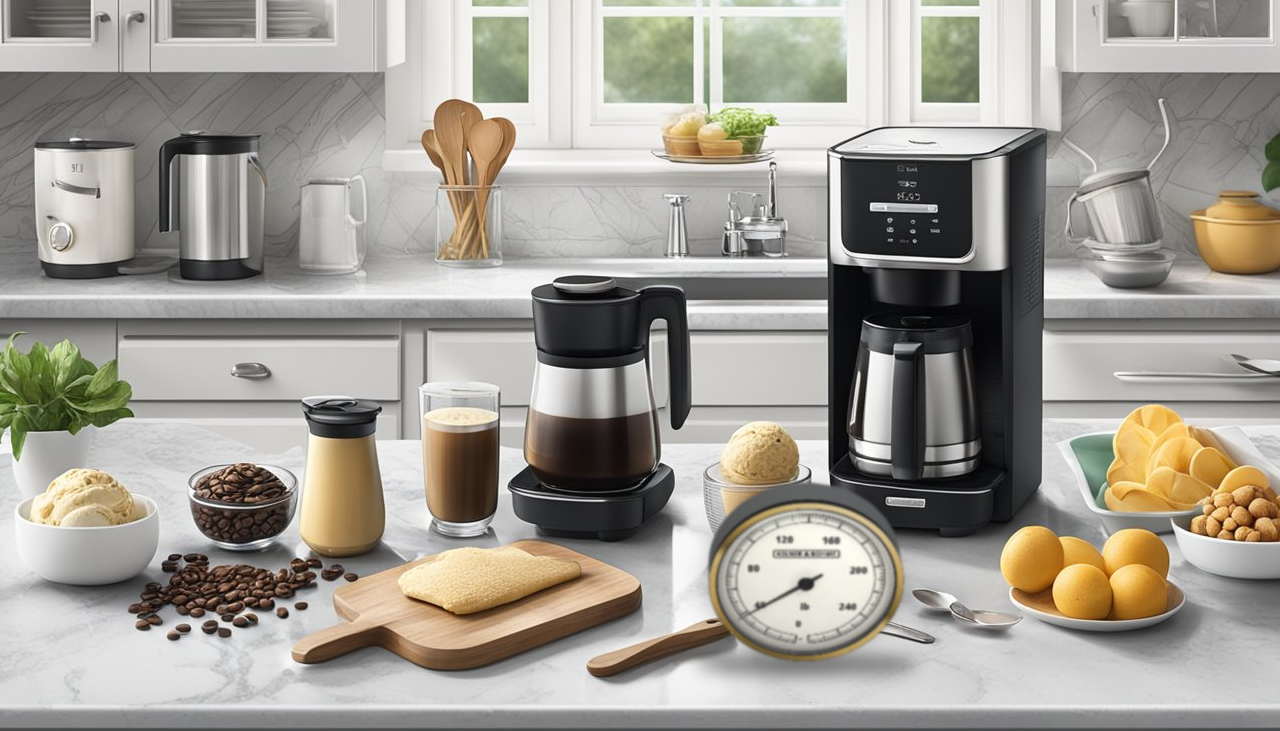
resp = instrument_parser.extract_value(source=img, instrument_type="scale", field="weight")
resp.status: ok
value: 40 lb
